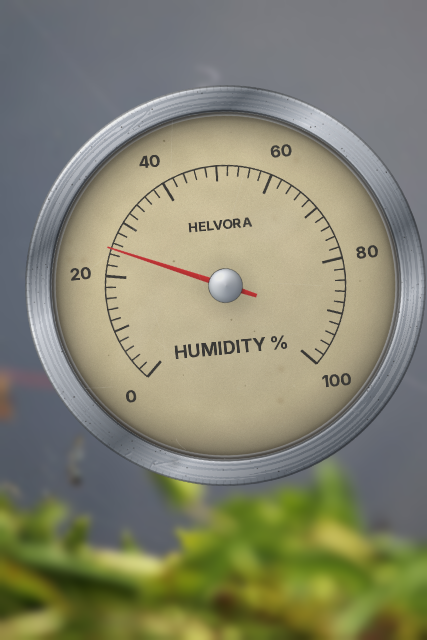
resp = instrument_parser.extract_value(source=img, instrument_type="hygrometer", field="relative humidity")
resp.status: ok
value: 25 %
